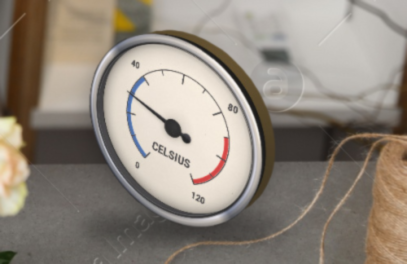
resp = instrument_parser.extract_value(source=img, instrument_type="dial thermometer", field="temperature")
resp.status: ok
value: 30 °C
